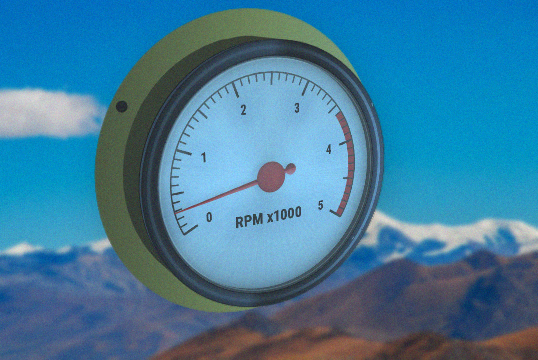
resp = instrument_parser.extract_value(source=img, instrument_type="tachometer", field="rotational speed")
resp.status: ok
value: 300 rpm
